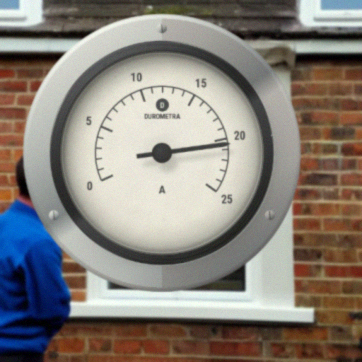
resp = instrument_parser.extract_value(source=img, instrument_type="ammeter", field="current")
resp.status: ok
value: 20.5 A
